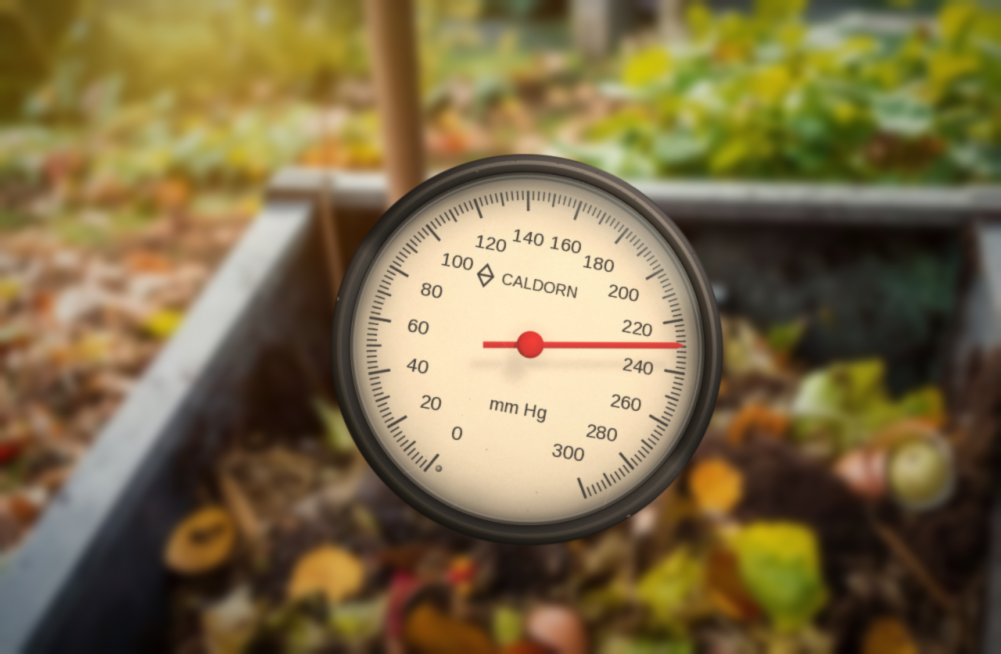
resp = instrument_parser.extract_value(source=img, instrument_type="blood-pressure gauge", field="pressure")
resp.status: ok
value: 230 mmHg
